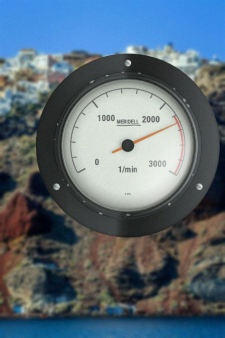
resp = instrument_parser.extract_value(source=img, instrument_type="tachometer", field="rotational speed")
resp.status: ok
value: 2300 rpm
